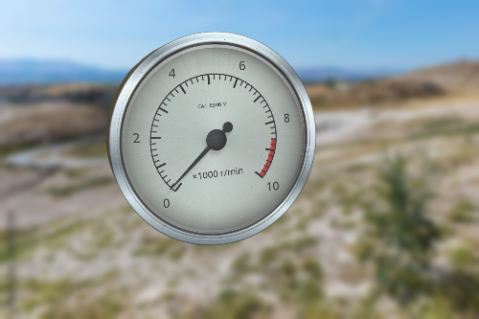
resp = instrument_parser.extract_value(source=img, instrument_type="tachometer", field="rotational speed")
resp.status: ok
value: 200 rpm
